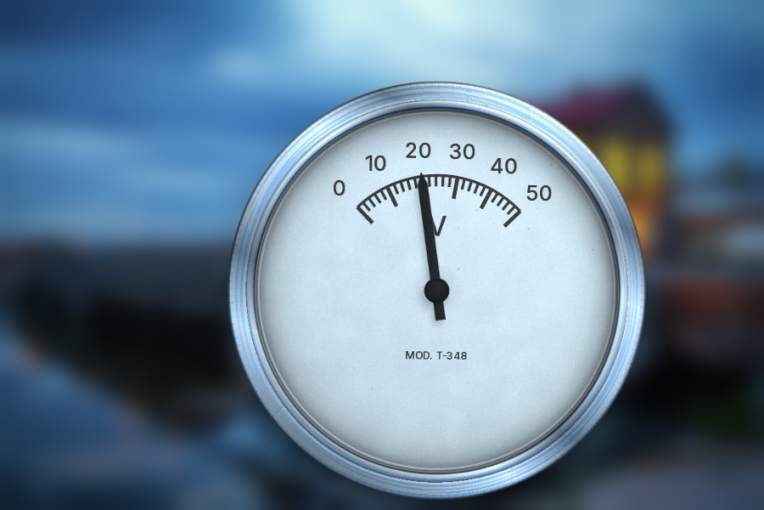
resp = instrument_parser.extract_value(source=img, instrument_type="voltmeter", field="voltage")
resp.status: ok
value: 20 V
